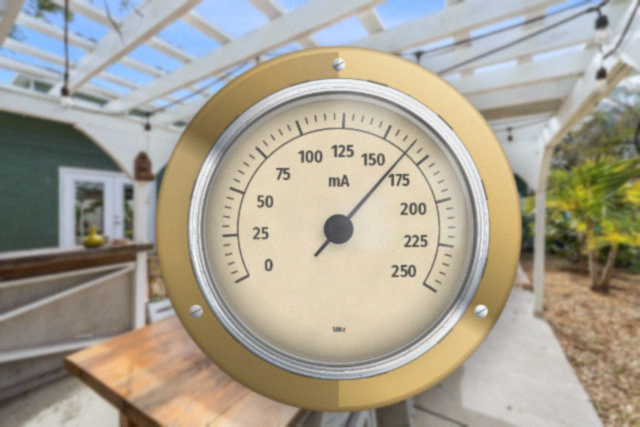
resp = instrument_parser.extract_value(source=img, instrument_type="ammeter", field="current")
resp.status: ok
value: 165 mA
